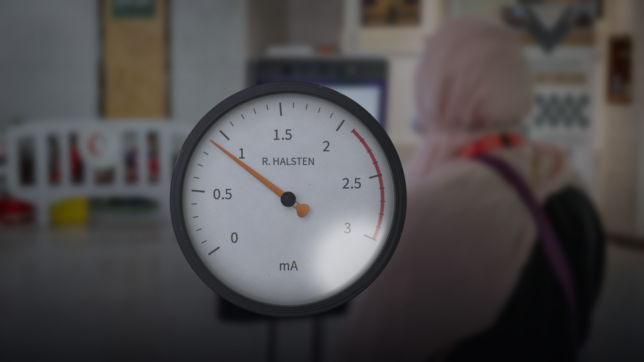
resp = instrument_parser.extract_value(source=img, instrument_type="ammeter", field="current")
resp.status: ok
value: 0.9 mA
